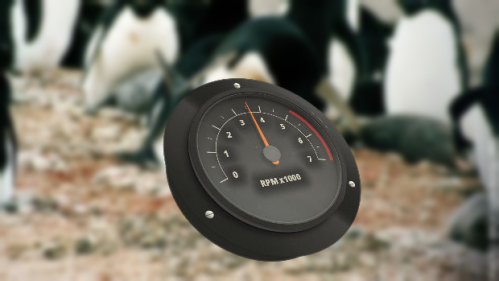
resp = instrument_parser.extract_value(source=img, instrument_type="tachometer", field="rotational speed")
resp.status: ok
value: 3500 rpm
